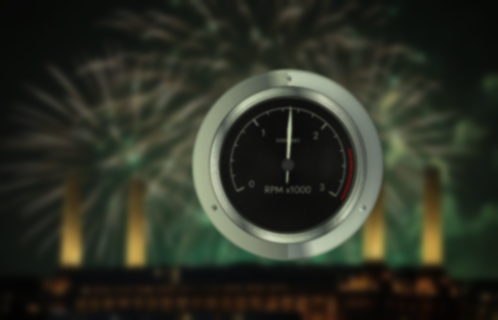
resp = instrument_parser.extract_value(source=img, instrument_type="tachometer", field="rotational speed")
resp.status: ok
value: 1500 rpm
